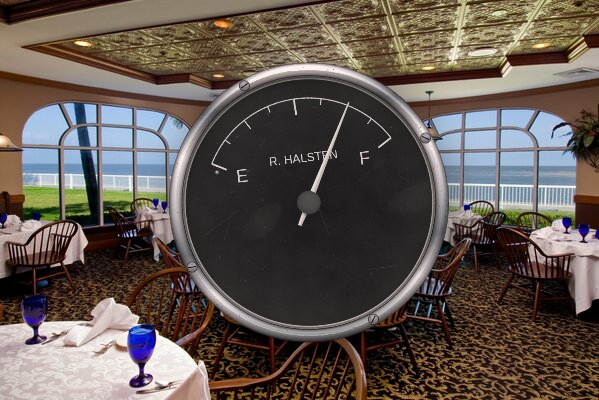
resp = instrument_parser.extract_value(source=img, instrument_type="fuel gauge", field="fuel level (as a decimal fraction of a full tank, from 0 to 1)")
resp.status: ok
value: 0.75
